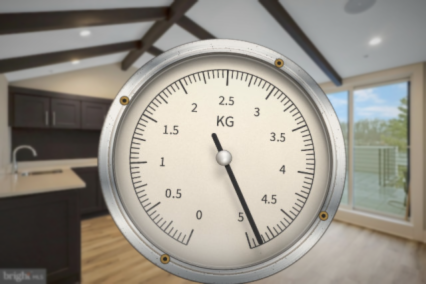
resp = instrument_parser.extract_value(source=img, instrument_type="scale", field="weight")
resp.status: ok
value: 4.9 kg
